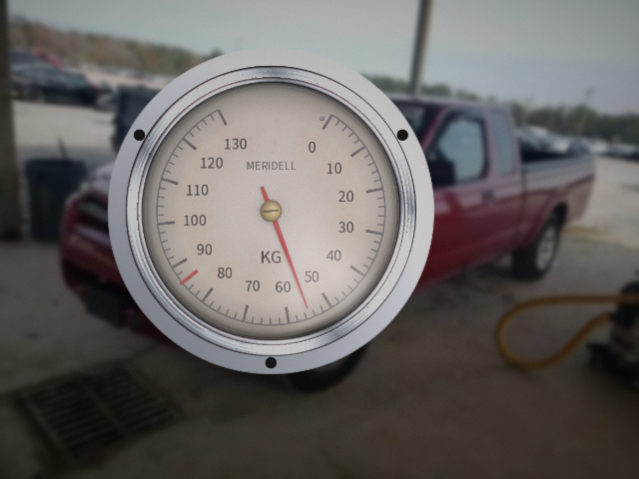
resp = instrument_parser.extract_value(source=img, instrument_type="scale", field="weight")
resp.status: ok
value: 55 kg
